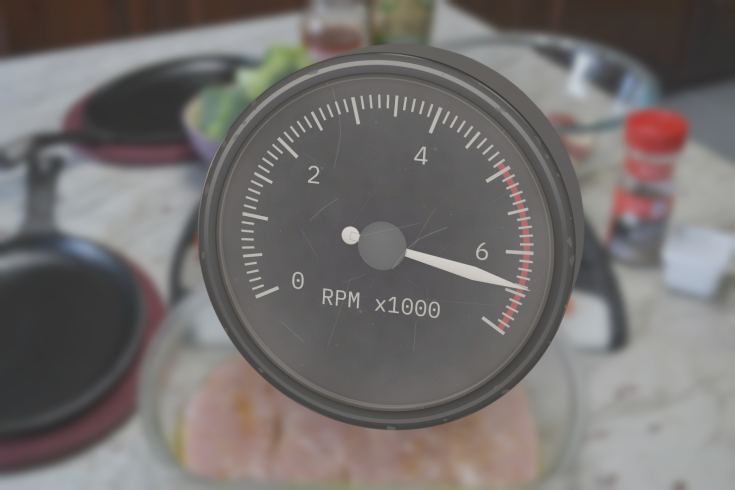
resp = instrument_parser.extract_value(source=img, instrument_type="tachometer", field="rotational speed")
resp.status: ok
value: 6400 rpm
